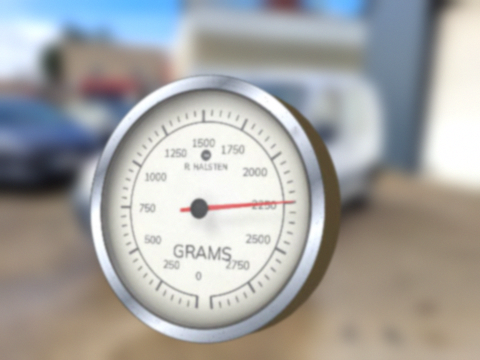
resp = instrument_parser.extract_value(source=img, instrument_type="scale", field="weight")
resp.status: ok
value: 2250 g
